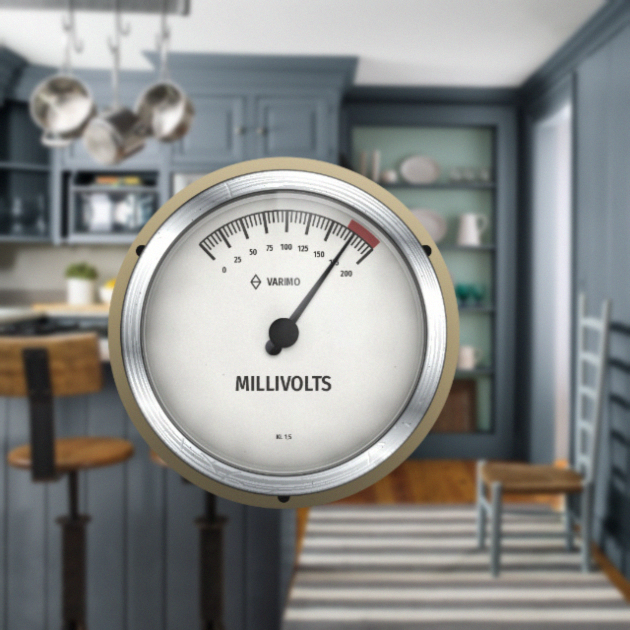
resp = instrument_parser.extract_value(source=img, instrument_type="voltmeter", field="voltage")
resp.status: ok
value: 175 mV
